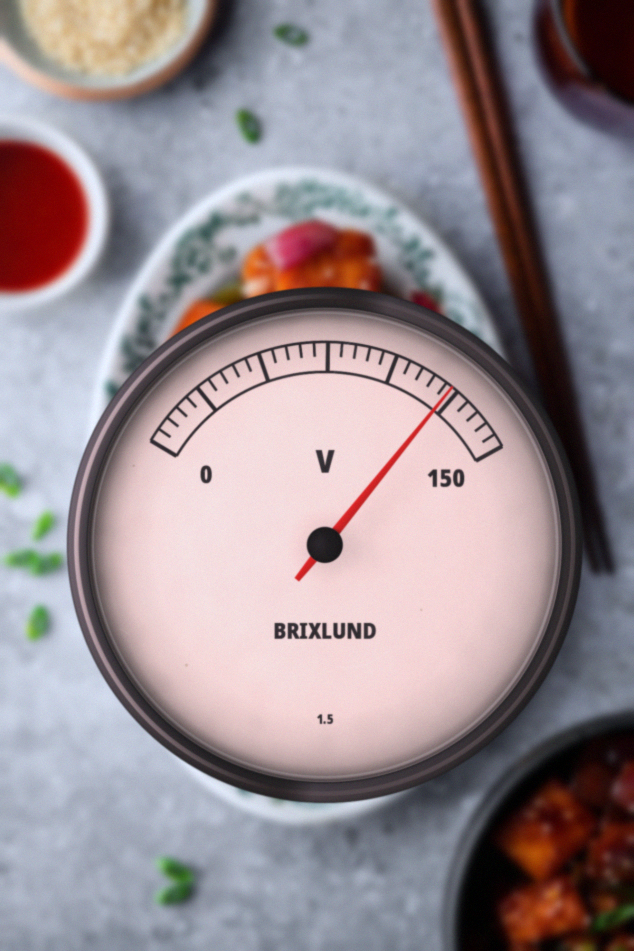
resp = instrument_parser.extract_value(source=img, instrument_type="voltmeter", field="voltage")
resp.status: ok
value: 122.5 V
